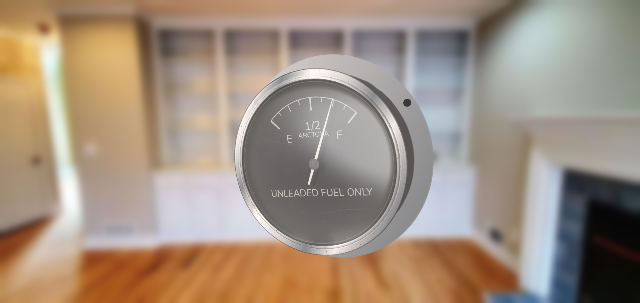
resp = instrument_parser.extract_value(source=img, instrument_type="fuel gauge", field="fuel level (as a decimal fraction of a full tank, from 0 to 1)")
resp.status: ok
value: 0.75
